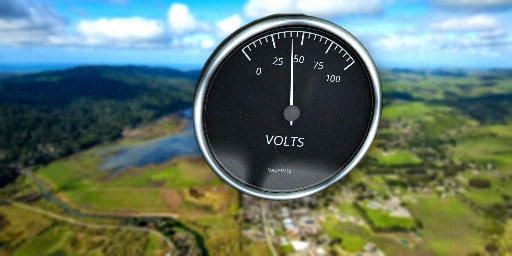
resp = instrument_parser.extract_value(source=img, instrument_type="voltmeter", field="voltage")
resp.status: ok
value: 40 V
